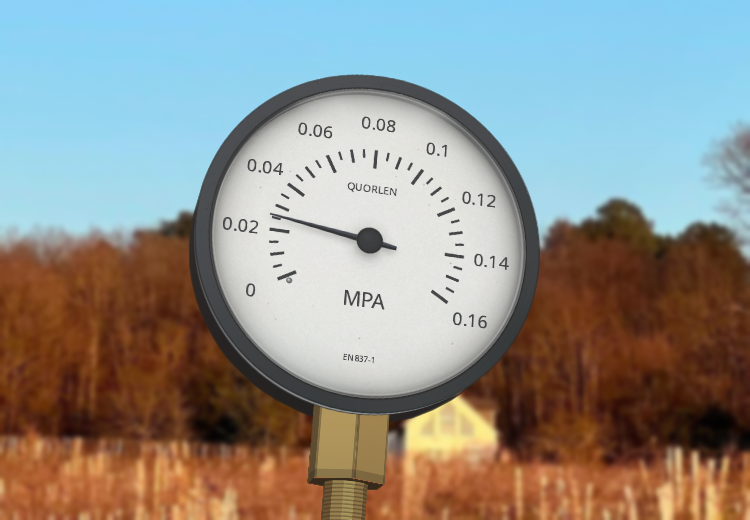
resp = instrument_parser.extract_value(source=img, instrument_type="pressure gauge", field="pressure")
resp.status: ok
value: 0.025 MPa
